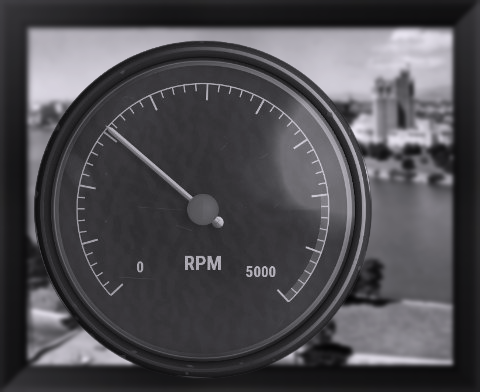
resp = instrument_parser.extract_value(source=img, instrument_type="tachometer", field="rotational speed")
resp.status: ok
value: 1550 rpm
